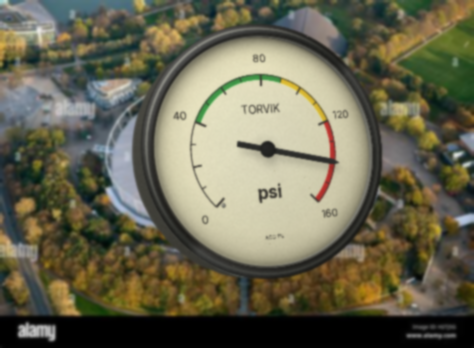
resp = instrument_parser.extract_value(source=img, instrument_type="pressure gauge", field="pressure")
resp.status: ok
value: 140 psi
